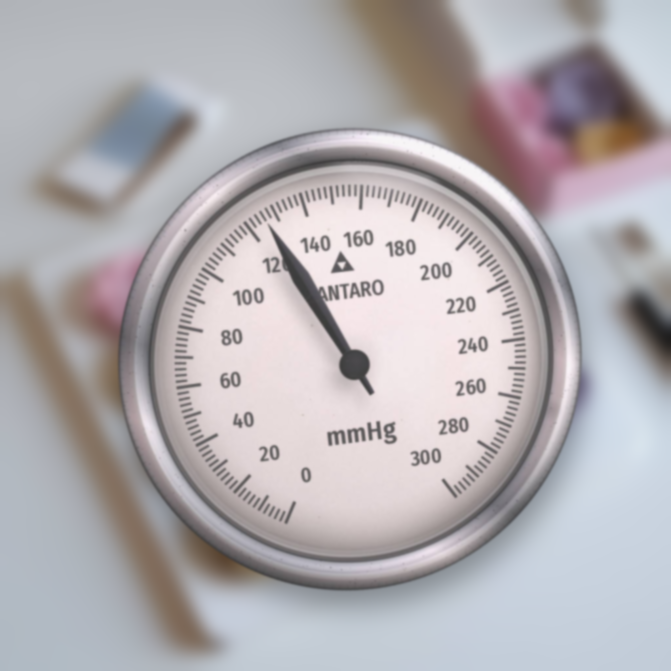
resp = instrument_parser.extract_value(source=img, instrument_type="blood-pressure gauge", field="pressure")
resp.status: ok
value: 126 mmHg
